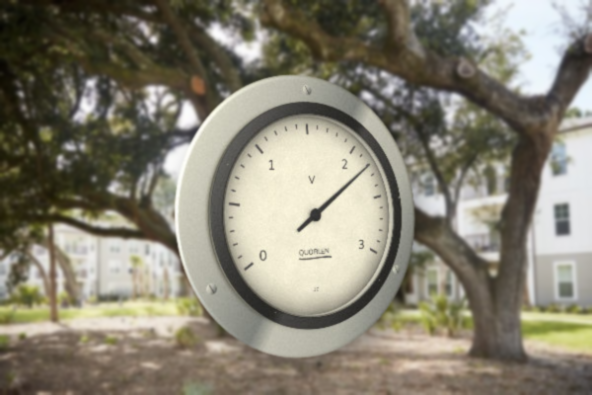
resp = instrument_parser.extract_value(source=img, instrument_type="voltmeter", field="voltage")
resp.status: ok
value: 2.2 V
